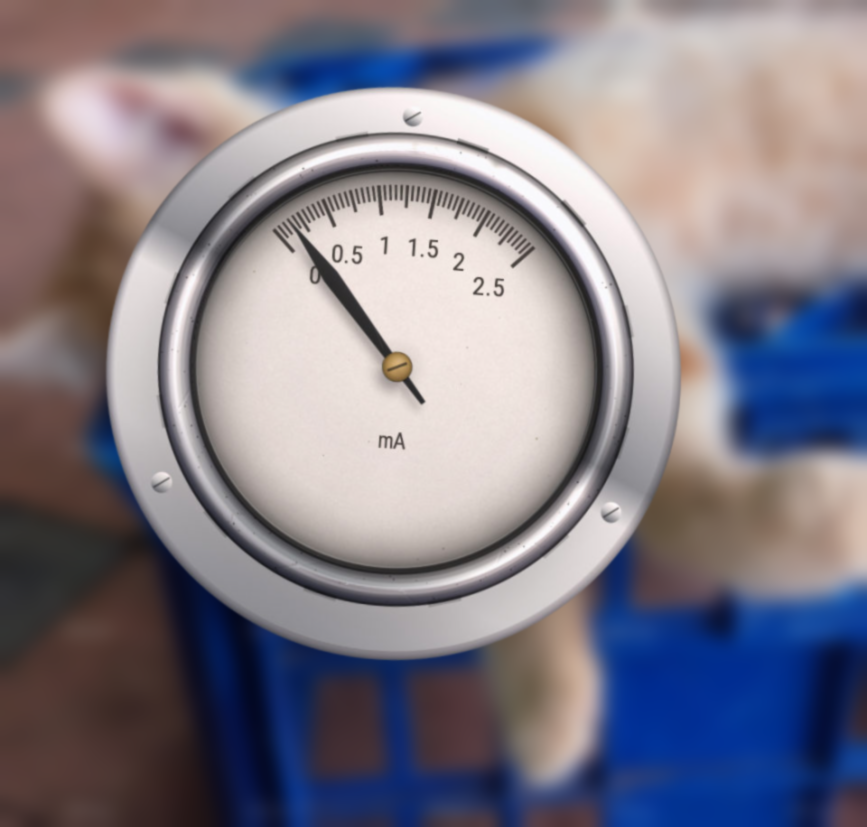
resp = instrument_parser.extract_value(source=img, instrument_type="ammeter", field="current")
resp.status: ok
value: 0.15 mA
